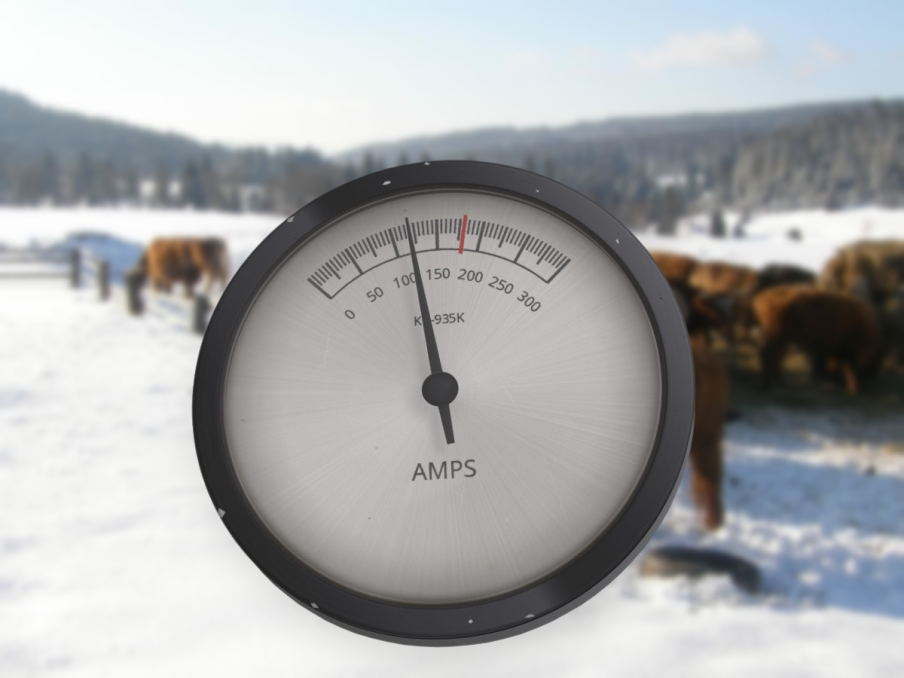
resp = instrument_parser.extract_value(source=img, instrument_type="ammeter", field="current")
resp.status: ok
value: 120 A
